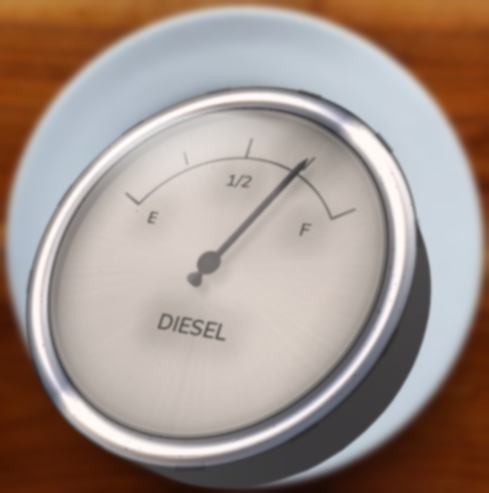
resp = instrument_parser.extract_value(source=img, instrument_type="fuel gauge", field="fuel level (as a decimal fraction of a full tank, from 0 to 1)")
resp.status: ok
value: 0.75
